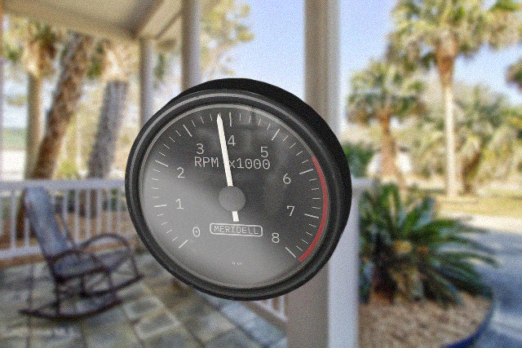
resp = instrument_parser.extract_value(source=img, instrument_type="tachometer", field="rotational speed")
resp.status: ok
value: 3800 rpm
